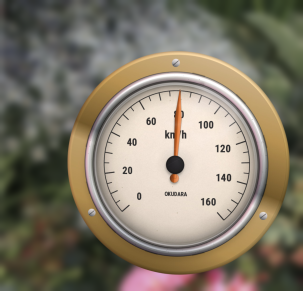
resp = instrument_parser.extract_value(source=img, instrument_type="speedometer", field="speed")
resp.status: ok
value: 80 km/h
